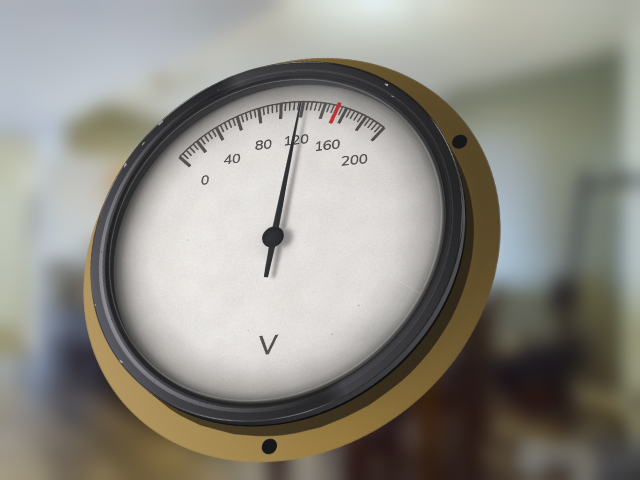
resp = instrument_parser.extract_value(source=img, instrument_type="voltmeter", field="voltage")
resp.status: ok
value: 120 V
